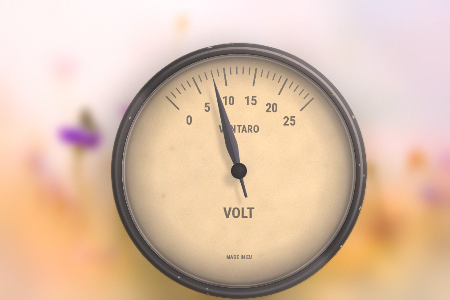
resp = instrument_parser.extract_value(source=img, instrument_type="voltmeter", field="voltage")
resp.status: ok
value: 8 V
